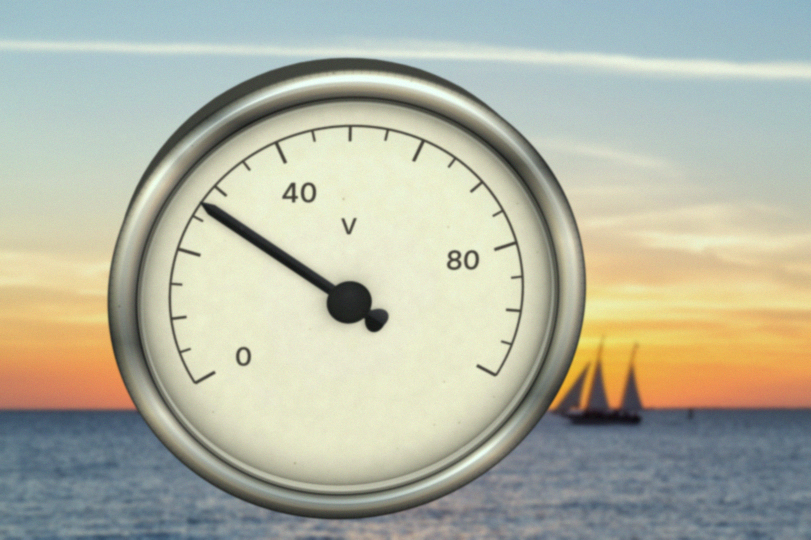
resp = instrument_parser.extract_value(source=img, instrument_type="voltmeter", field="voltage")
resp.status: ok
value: 27.5 V
